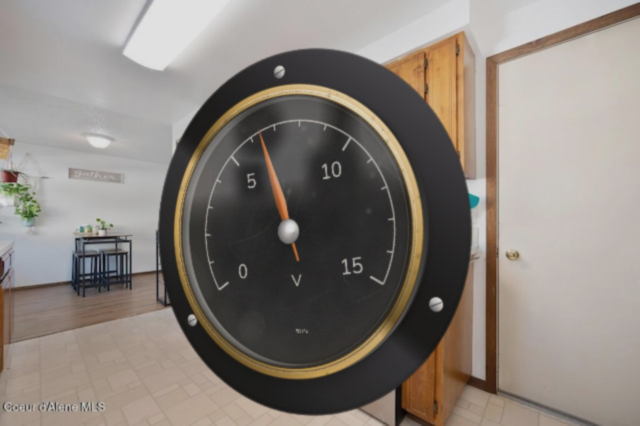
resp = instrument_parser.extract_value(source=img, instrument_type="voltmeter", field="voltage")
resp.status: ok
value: 6.5 V
